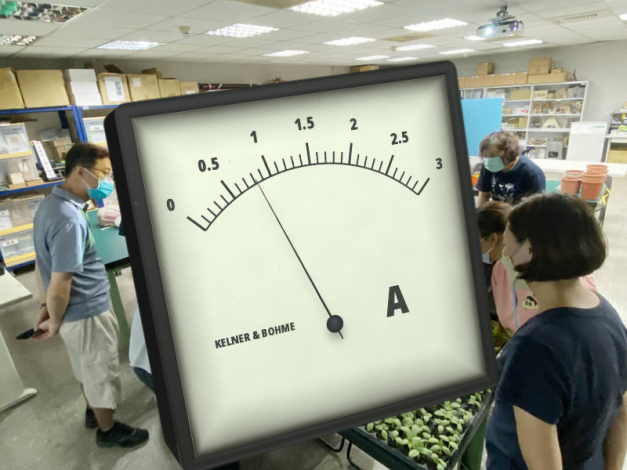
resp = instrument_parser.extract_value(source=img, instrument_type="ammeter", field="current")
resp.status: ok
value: 0.8 A
